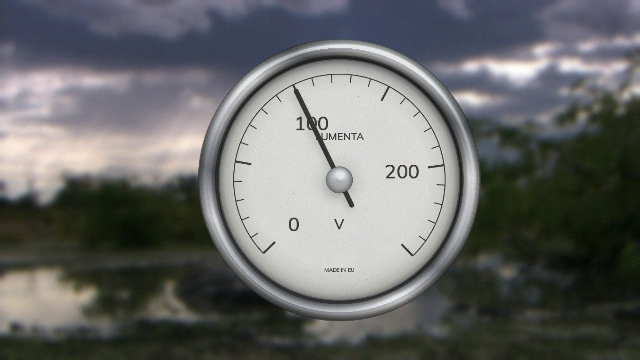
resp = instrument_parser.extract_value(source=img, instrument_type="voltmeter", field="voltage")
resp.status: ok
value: 100 V
